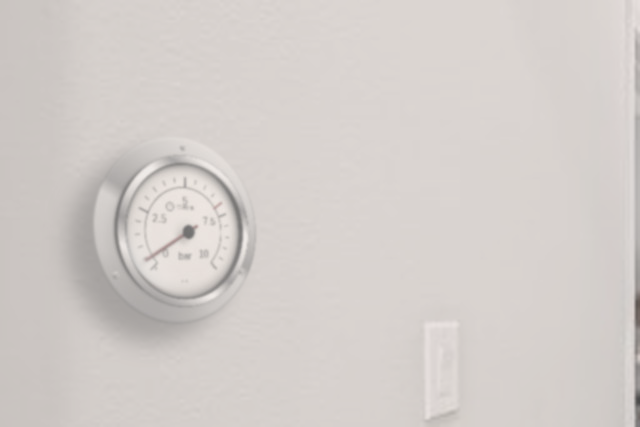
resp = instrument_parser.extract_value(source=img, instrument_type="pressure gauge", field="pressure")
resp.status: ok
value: 0.5 bar
